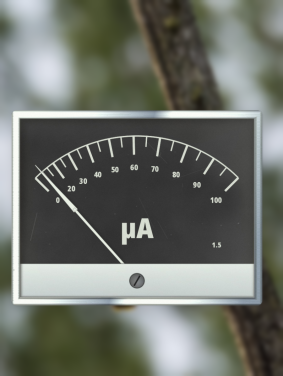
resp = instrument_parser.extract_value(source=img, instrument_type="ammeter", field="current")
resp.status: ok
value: 10 µA
